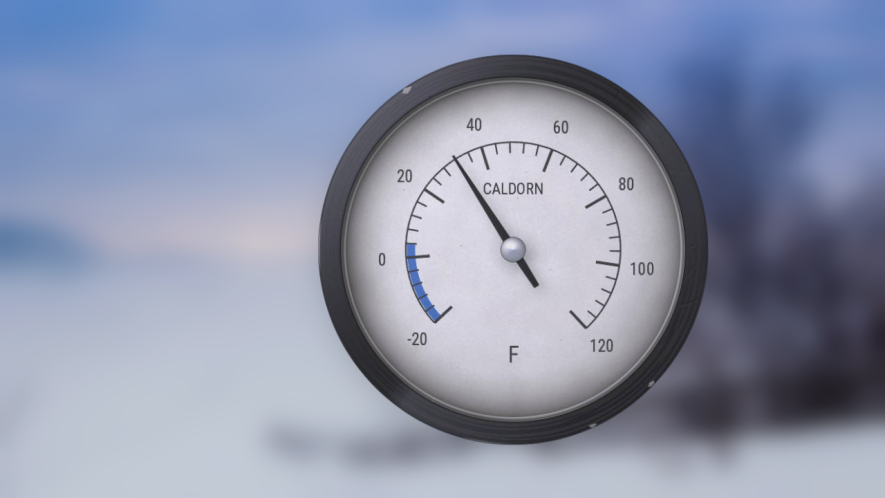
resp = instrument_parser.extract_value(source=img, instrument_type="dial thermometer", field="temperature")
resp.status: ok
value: 32 °F
